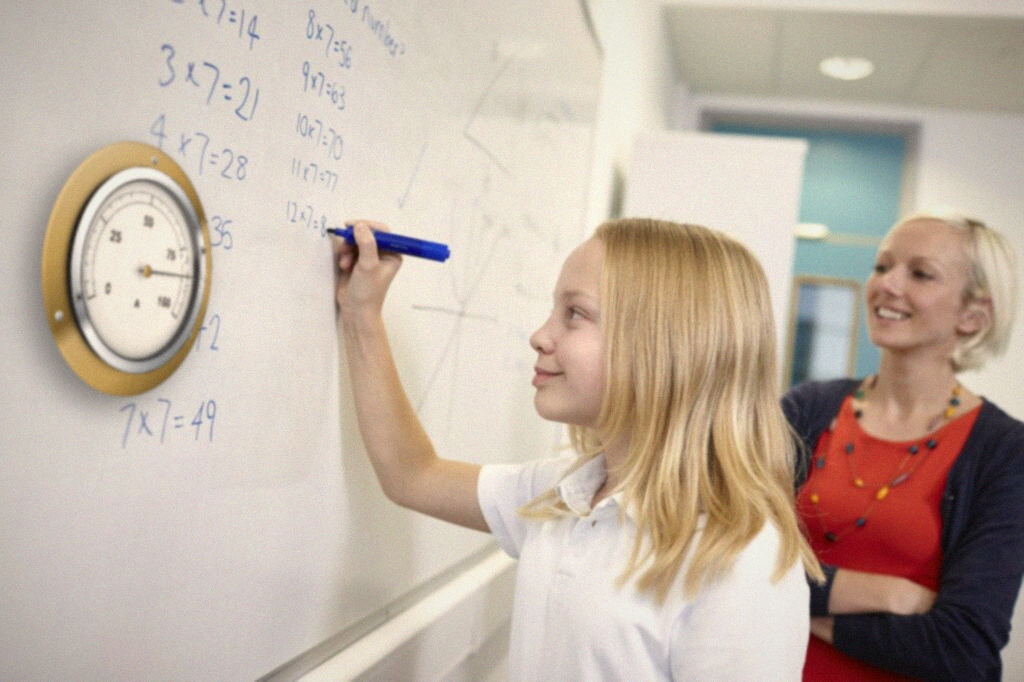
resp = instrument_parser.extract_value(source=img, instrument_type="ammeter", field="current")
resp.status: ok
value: 85 A
